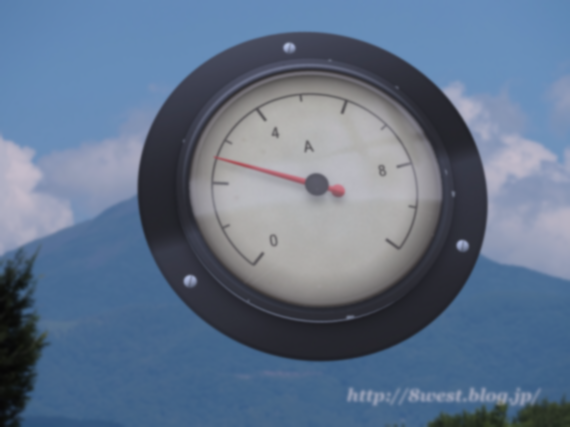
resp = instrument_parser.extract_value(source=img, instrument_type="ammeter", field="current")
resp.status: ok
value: 2.5 A
